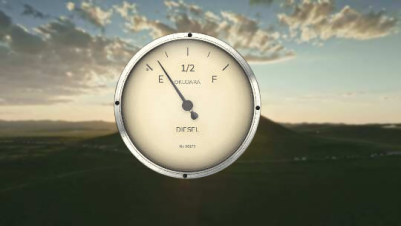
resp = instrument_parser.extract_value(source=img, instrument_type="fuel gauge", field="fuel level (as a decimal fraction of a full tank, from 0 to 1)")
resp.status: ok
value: 0.125
